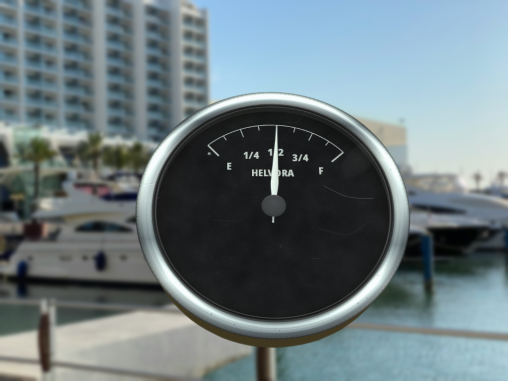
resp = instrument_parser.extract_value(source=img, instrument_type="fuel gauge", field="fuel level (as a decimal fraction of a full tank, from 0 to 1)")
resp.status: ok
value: 0.5
